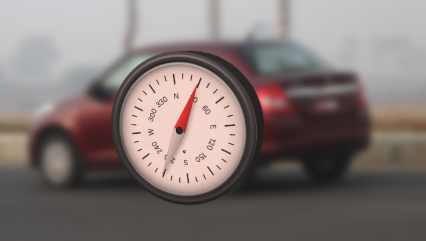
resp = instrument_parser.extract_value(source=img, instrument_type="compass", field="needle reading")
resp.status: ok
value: 30 °
